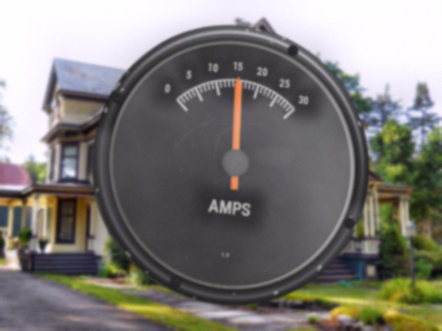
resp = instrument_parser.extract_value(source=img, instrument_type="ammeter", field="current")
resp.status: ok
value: 15 A
